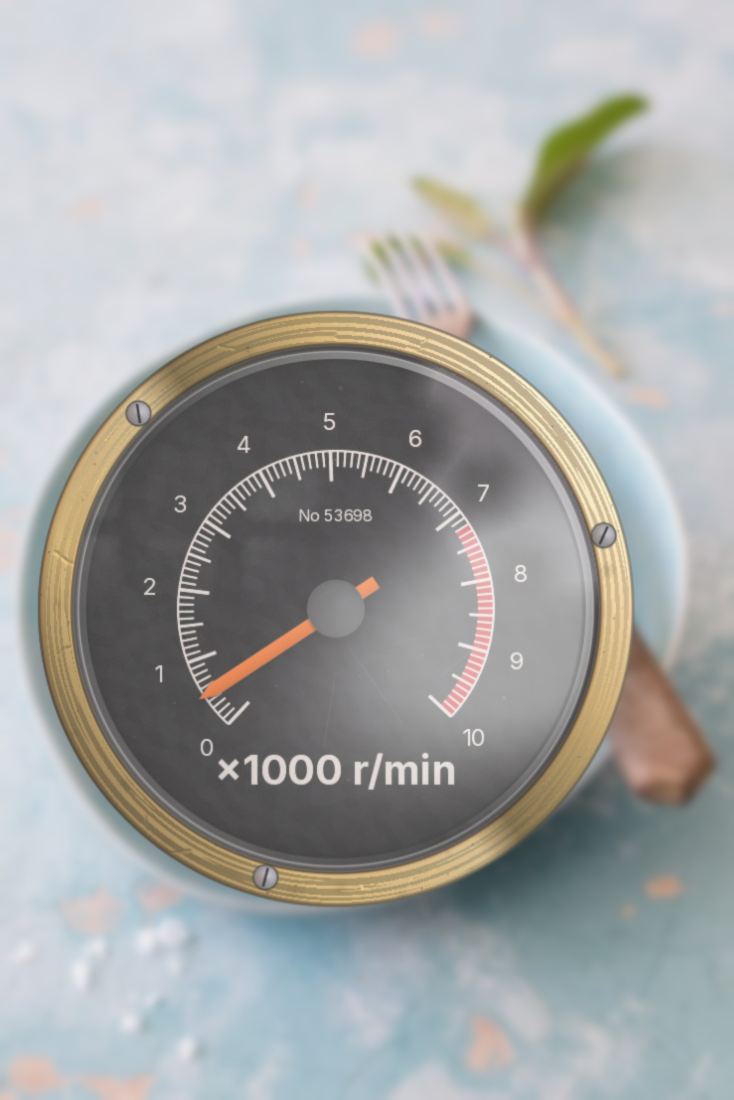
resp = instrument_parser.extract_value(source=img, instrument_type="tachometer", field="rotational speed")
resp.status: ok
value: 500 rpm
